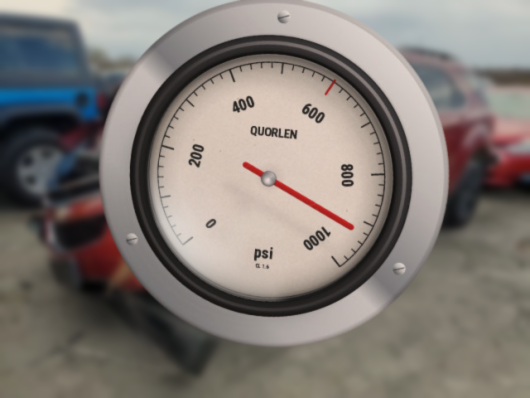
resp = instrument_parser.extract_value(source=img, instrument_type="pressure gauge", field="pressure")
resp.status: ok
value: 920 psi
